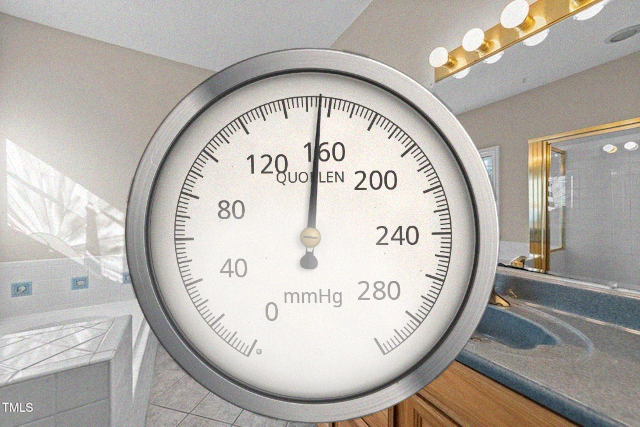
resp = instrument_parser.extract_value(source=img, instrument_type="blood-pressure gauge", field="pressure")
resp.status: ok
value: 156 mmHg
